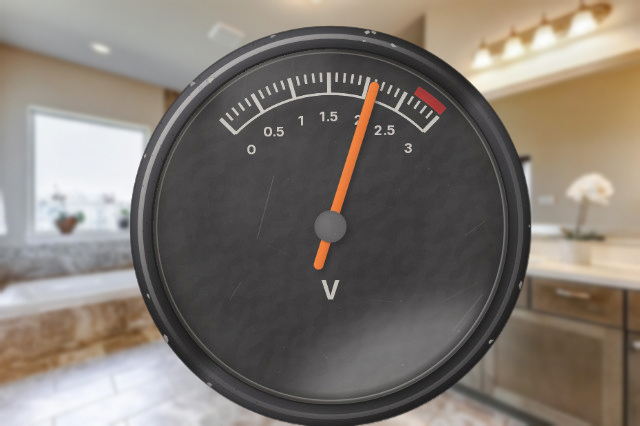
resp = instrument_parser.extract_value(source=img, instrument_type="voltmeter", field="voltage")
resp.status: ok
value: 2.1 V
